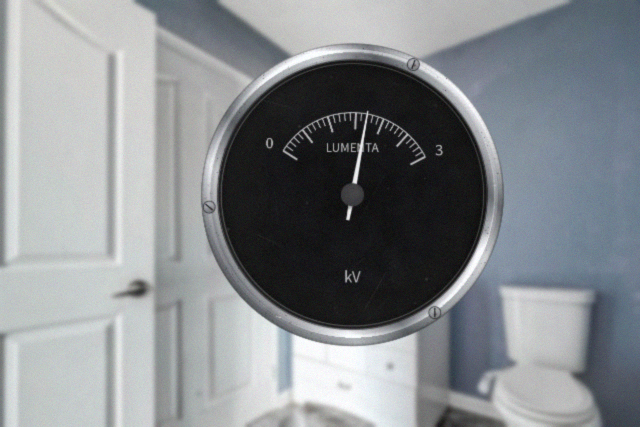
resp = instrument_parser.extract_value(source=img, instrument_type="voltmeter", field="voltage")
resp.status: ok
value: 1.7 kV
